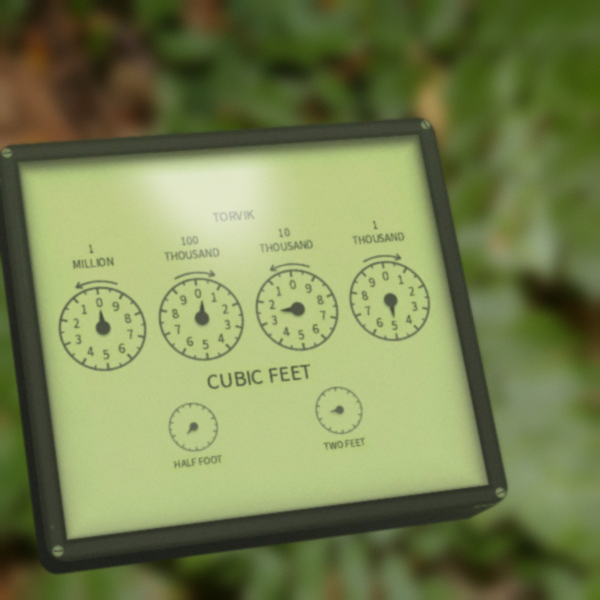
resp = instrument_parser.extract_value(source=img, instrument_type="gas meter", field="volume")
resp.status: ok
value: 2500 ft³
